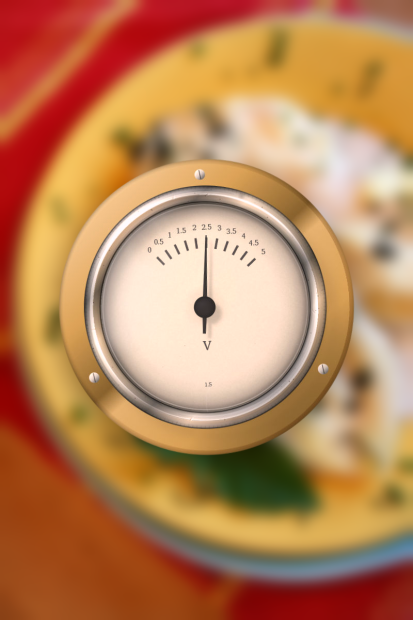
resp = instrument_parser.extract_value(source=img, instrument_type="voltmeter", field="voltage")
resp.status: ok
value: 2.5 V
